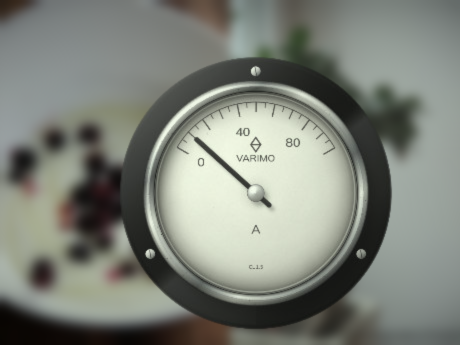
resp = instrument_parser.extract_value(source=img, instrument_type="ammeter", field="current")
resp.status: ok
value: 10 A
